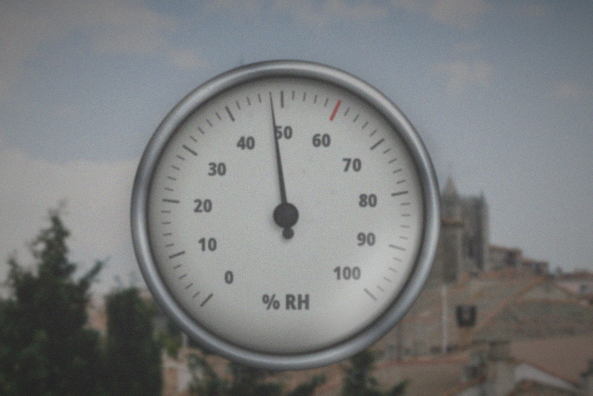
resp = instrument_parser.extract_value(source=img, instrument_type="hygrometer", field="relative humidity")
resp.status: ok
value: 48 %
